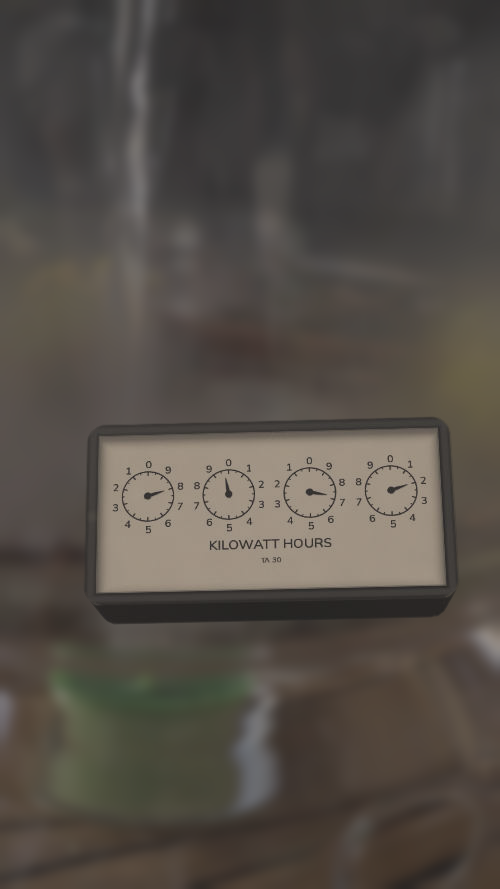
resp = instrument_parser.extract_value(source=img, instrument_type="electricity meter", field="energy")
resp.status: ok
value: 7972 kWh
